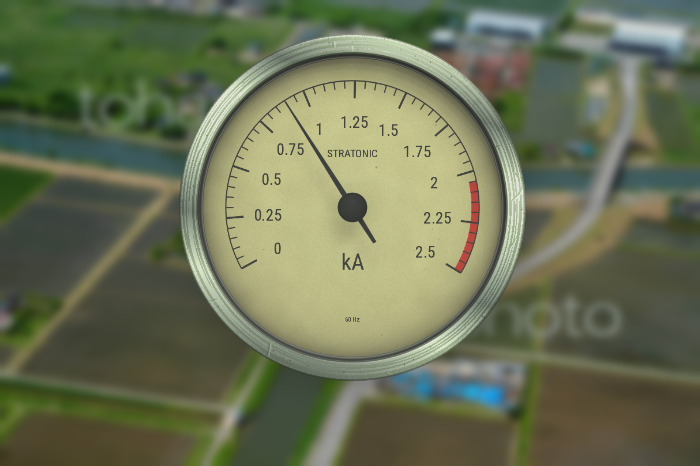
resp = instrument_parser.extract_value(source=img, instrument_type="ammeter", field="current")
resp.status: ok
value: 0.9 kA
